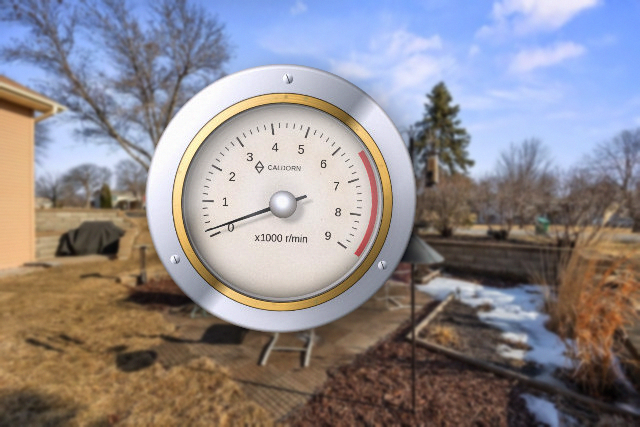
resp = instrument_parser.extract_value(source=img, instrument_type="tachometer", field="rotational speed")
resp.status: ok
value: 200 rpm
